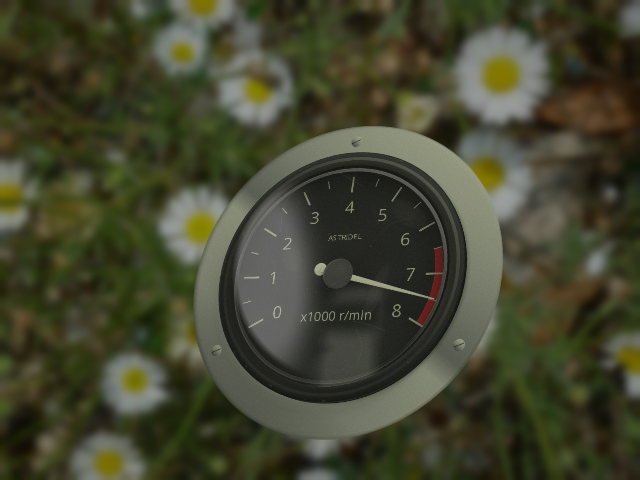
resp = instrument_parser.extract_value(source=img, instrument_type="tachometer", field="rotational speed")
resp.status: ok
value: 7500 rpm
